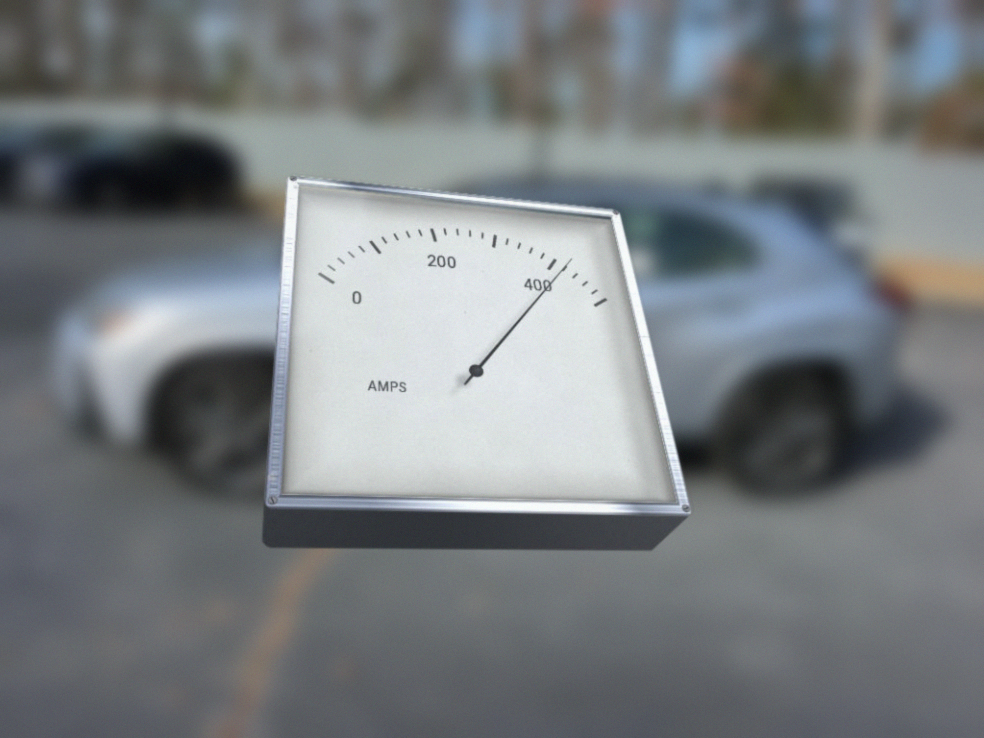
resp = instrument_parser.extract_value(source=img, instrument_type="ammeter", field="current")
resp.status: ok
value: 420 A
